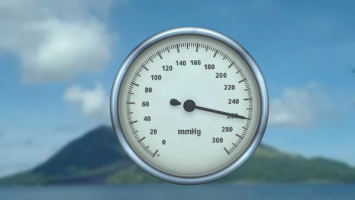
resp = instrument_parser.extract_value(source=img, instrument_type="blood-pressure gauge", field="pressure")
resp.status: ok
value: 260 mmHg
